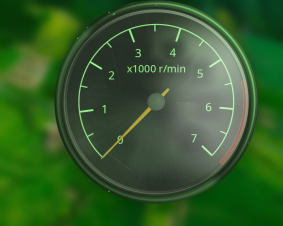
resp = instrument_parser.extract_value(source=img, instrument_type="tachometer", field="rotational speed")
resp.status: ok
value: 0 rpm
